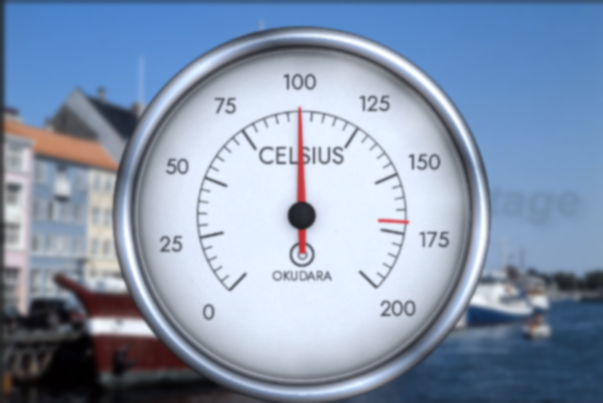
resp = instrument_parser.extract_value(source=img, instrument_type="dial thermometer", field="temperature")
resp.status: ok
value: 100 °C
